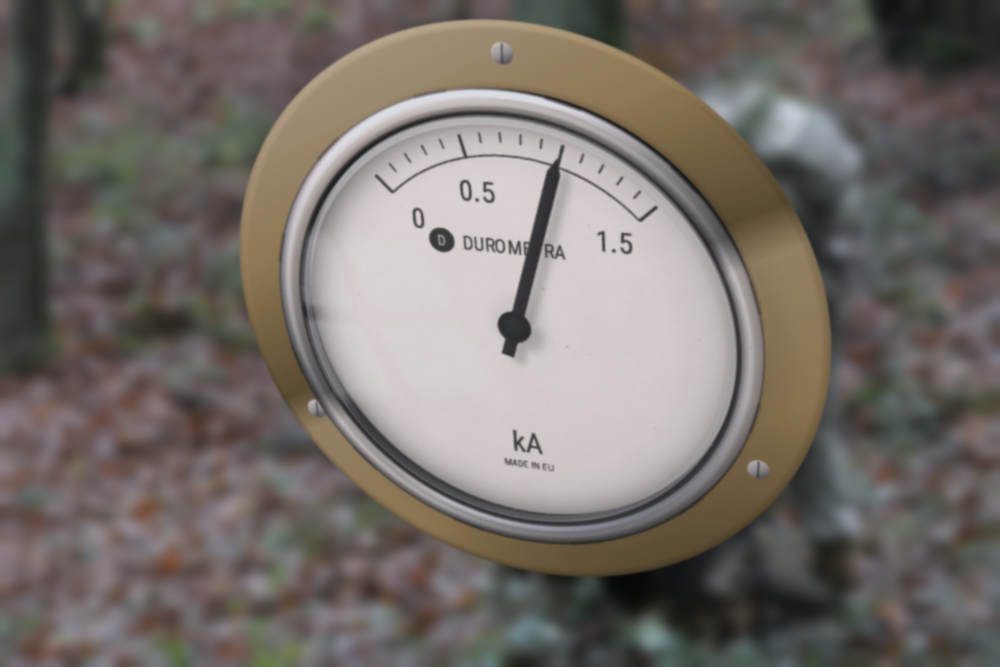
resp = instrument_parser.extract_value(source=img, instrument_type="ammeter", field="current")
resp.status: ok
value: 1 kA
